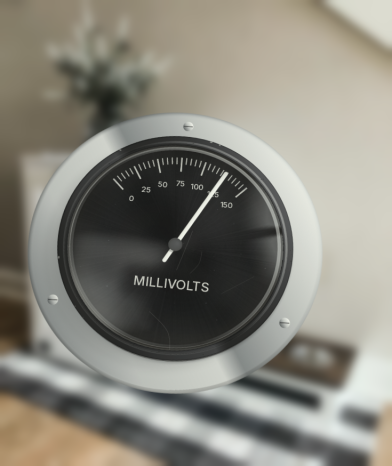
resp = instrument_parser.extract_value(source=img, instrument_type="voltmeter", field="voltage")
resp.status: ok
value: 125 mV
